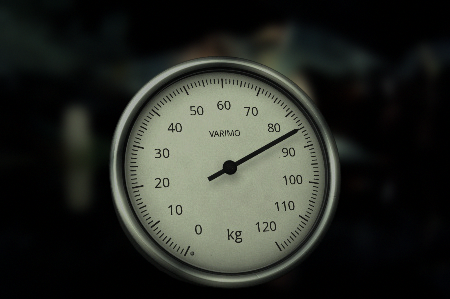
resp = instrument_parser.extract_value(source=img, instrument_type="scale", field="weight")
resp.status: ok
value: 85 kg
